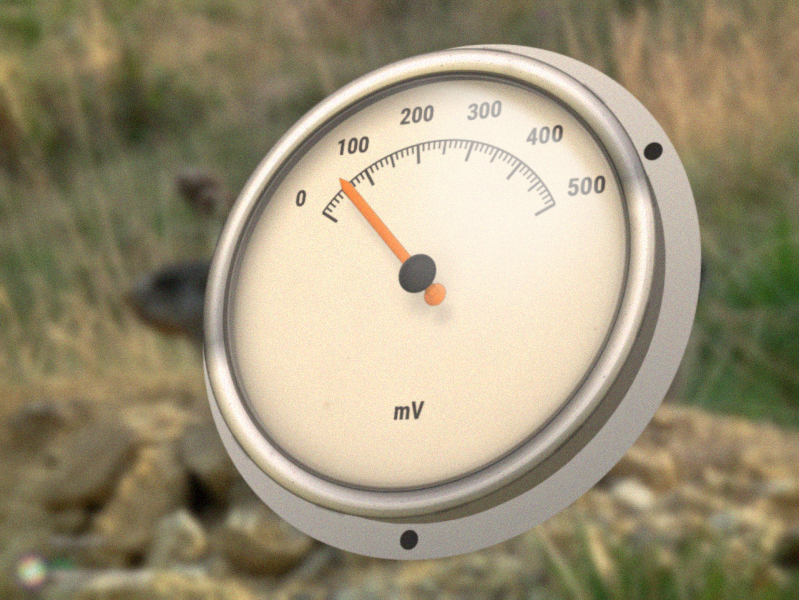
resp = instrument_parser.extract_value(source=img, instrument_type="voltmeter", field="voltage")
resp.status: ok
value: 60 mV
